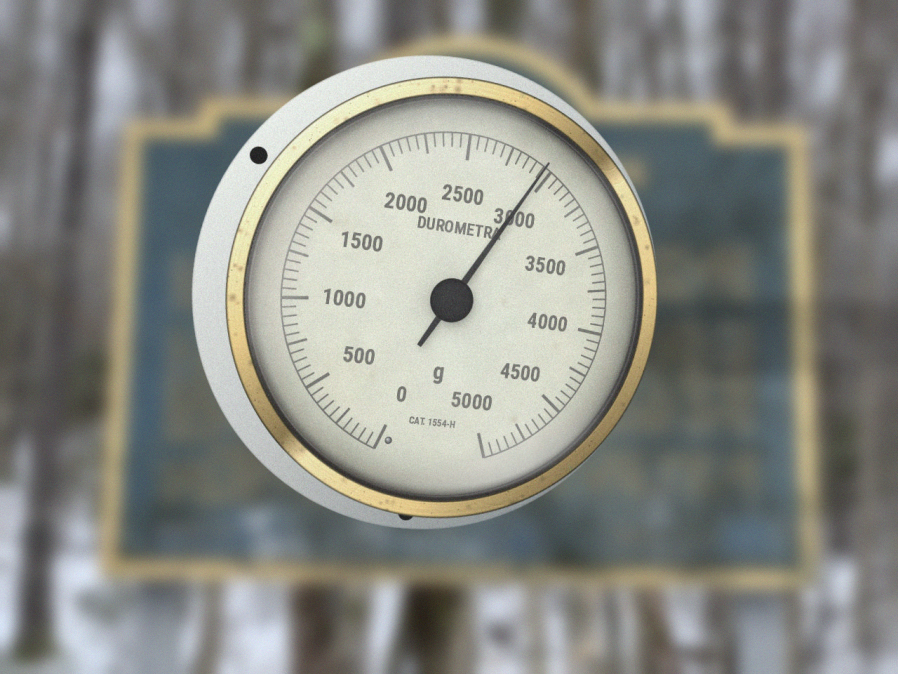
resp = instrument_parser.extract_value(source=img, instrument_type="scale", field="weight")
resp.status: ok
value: 2950 g
